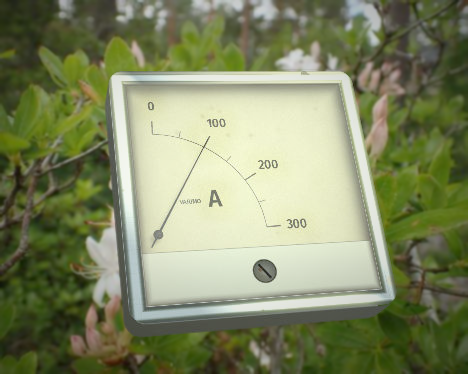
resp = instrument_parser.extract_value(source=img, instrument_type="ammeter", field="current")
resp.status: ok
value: 100 A
